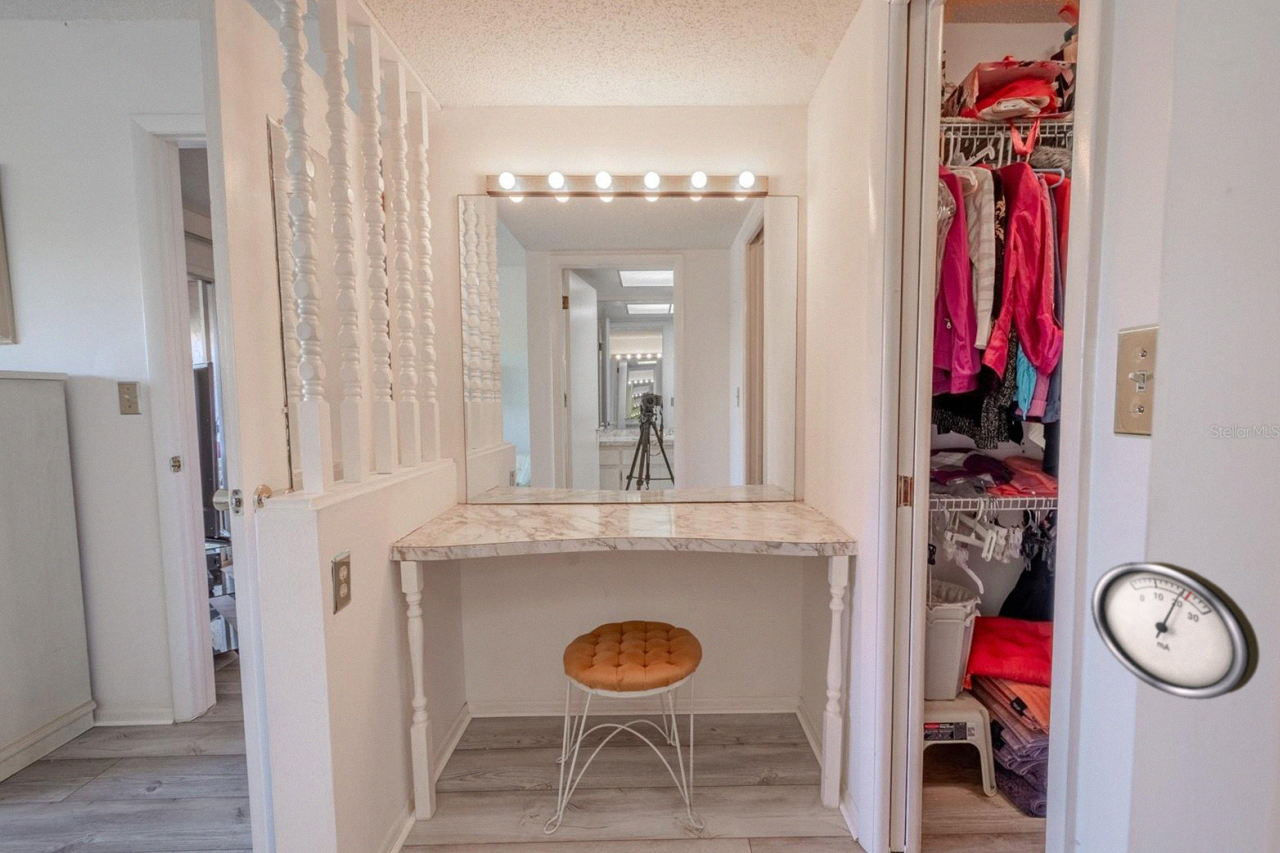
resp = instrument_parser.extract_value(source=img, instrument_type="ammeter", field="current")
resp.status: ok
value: 20 mA
